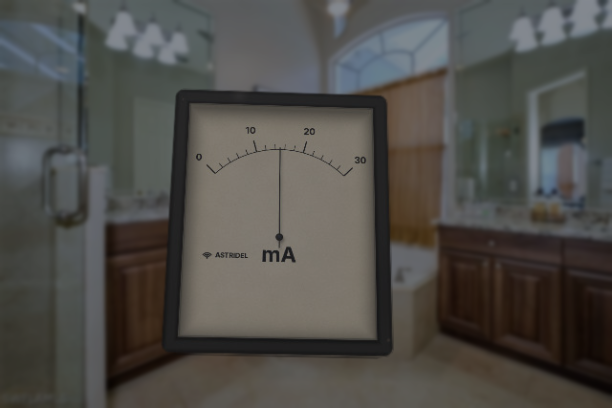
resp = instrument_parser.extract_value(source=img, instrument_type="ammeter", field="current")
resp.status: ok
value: 15 mA
